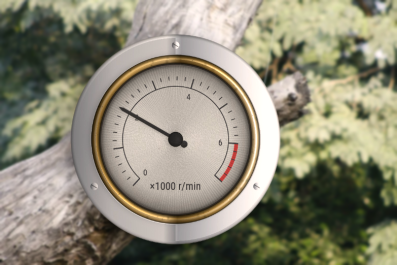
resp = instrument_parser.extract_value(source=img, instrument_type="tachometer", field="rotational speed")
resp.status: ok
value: 2000 rpm
